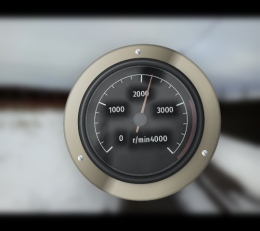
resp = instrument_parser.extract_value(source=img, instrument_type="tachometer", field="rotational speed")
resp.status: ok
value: 2200 rpm
